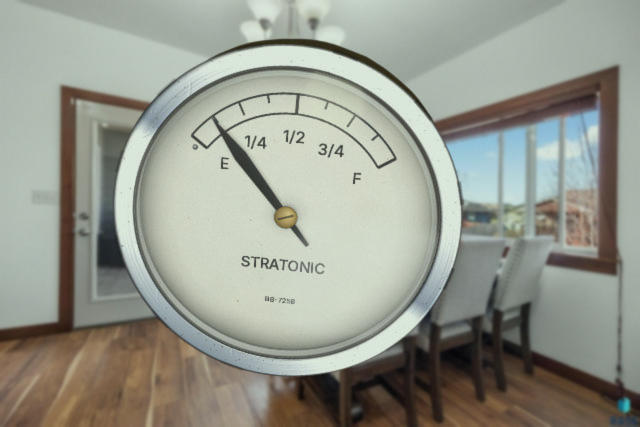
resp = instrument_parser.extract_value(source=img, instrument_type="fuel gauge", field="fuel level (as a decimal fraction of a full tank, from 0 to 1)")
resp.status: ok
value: 0.125
